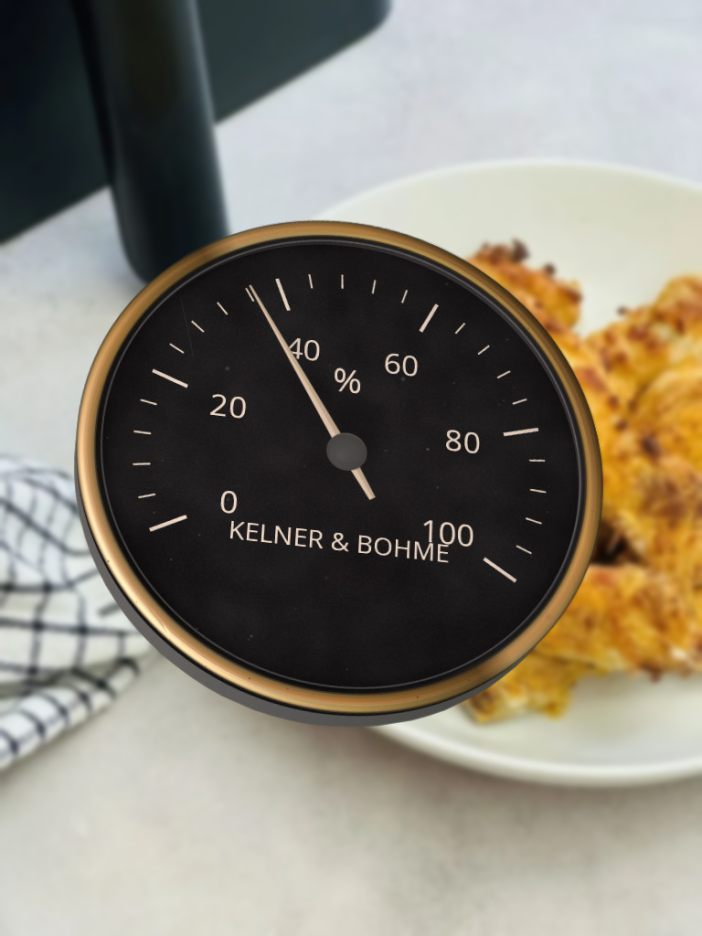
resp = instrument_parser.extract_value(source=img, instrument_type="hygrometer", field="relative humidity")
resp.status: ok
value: 36 %
